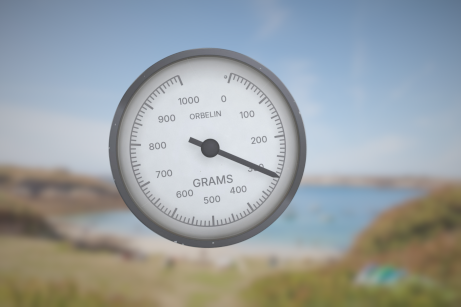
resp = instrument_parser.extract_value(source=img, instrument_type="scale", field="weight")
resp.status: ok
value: 300 g
